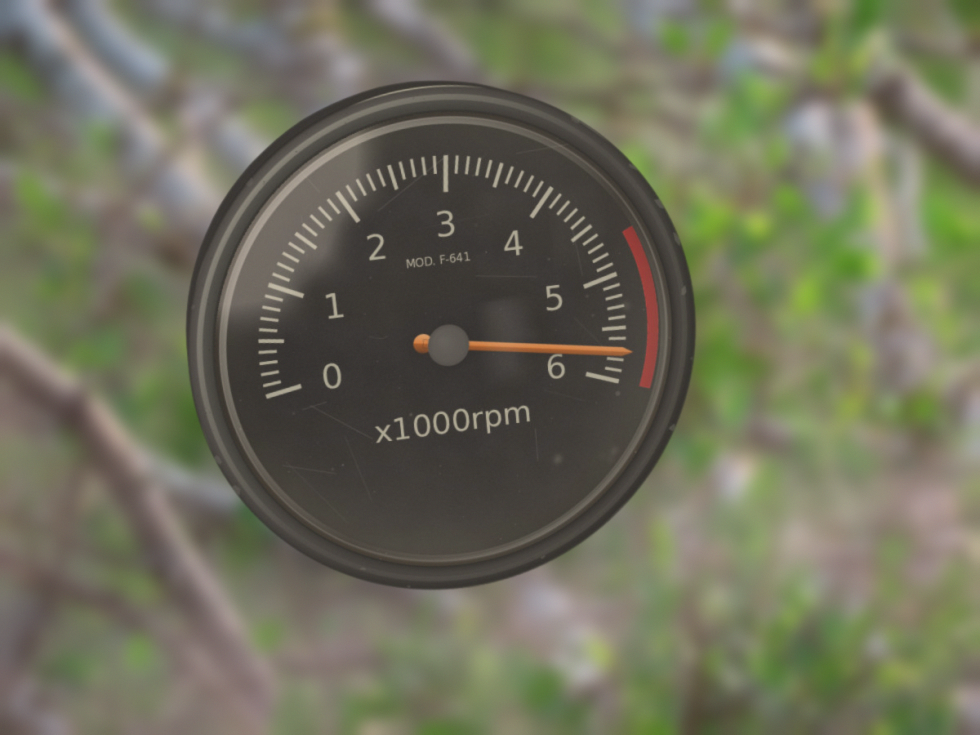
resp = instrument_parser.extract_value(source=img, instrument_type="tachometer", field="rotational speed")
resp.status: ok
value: 5700 rpm
